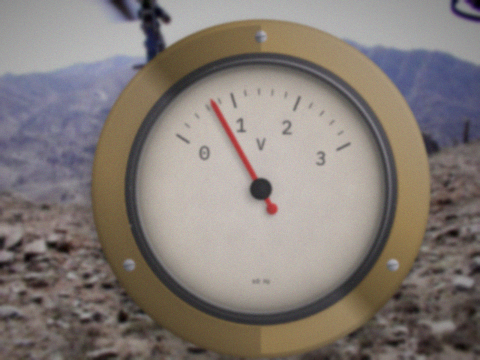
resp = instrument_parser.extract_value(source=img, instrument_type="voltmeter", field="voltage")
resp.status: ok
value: 0.7 V
